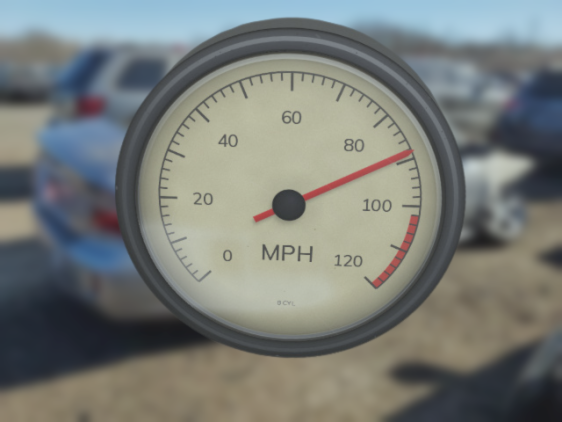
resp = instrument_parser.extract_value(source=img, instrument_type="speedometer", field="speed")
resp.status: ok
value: 88 mph
